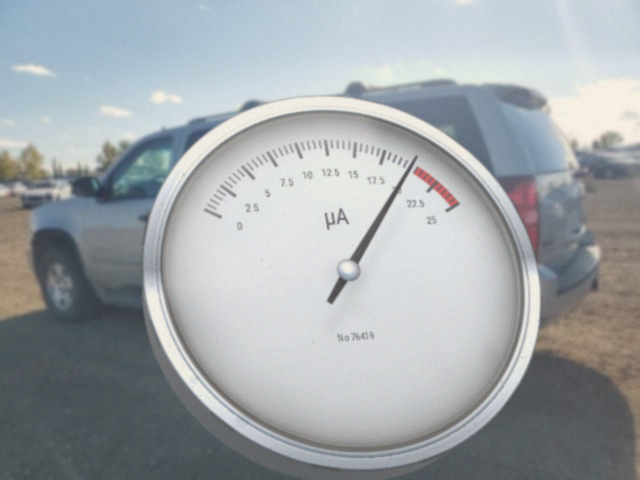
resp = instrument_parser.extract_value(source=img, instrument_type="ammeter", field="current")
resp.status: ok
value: 20 µA
